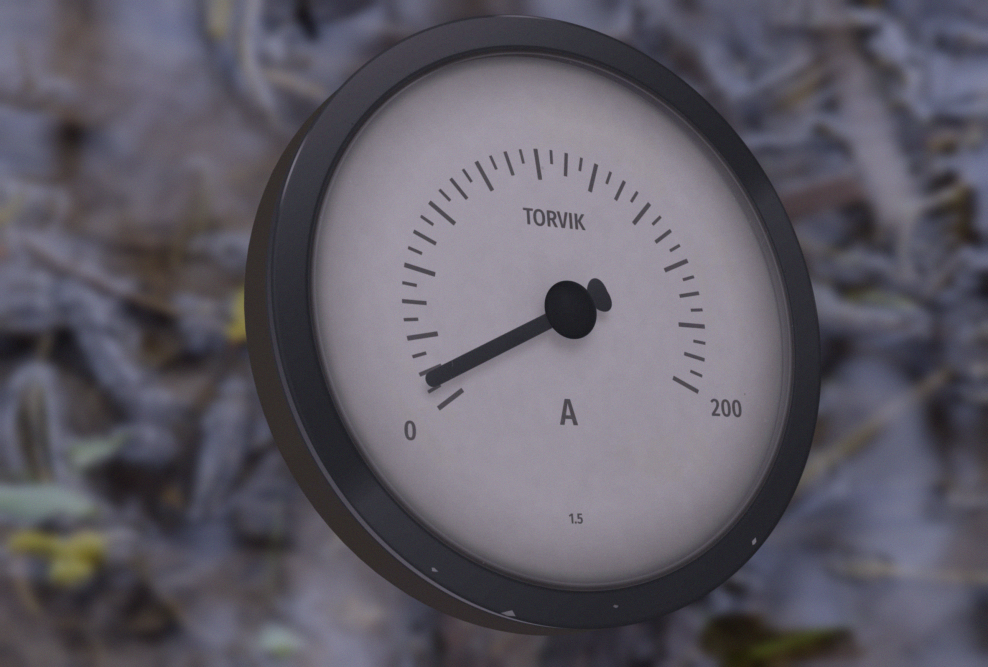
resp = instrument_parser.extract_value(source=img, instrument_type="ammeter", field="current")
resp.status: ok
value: 7.5 A
